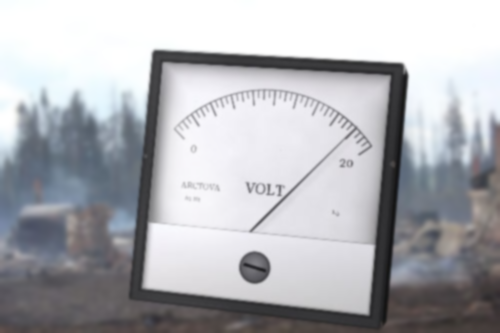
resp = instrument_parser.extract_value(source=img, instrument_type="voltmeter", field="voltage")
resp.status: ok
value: 18 V
